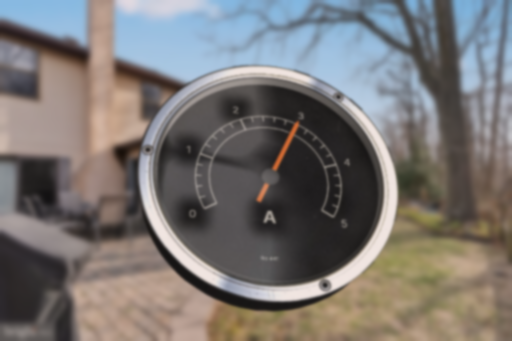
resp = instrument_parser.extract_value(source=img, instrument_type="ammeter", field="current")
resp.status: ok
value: 3 A
